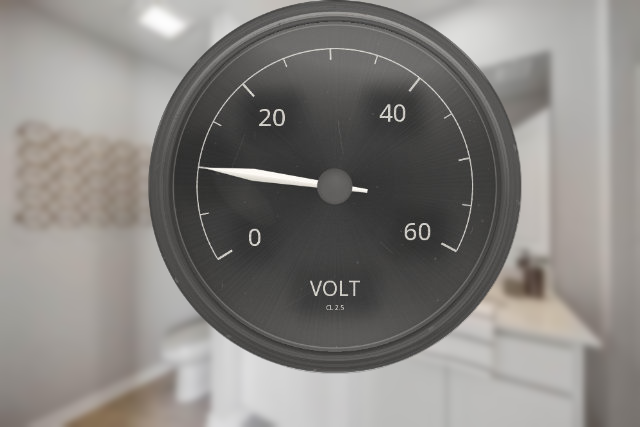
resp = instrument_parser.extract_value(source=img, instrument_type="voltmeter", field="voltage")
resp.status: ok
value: 10 V
